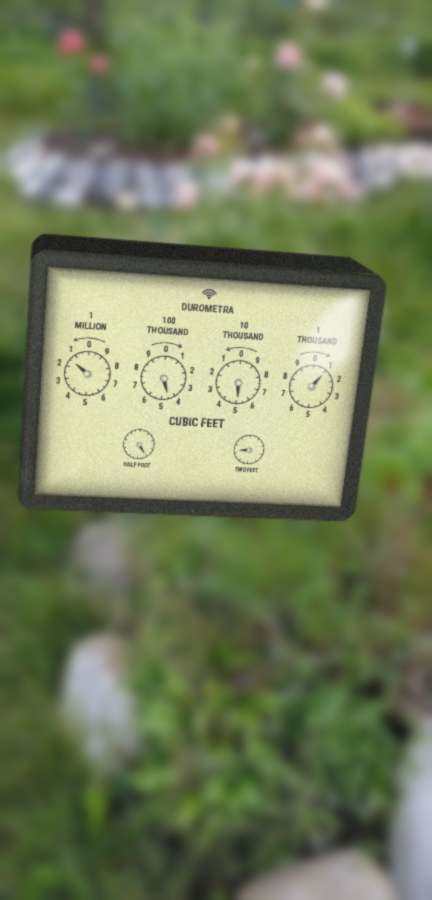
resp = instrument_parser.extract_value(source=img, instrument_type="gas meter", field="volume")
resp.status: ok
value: 145100 ft³
